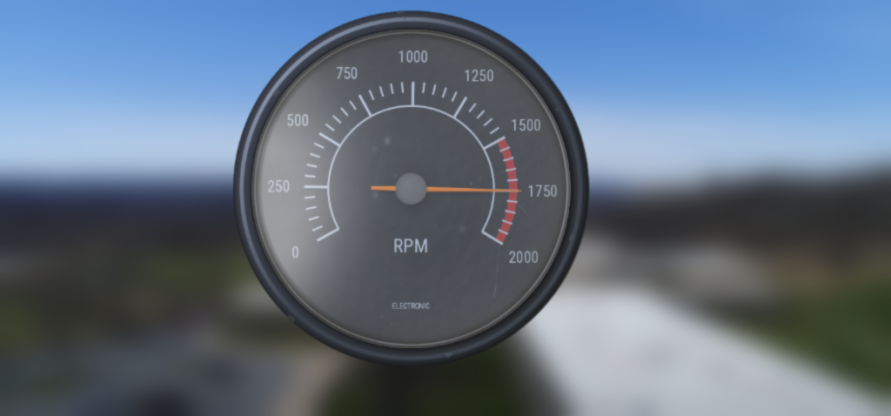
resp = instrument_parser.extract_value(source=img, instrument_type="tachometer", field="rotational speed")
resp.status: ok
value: 1750 rpm
